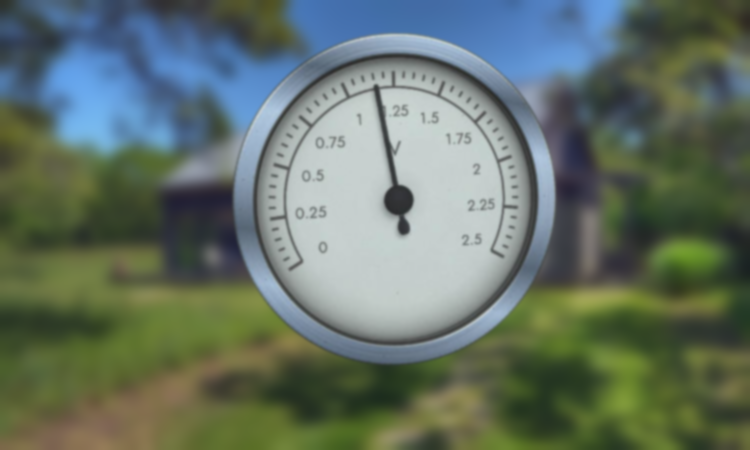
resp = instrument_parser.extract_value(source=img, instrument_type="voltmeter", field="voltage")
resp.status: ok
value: 1.15 V
